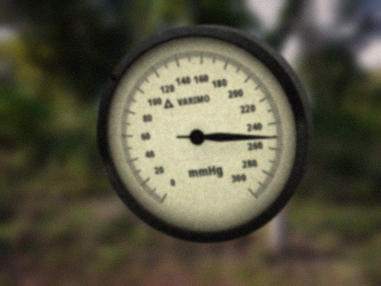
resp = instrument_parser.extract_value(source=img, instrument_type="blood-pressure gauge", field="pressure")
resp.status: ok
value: 250 mmHg
